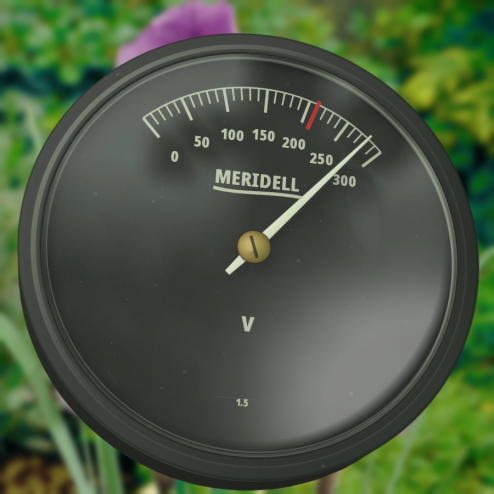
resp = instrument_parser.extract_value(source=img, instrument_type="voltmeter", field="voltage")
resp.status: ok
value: 280 V
